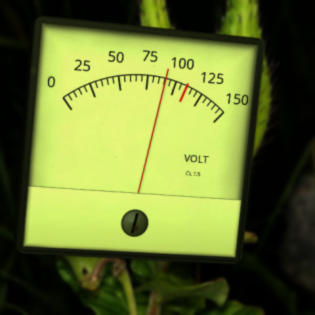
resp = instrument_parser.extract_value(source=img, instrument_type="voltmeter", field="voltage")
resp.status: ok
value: 90 V
